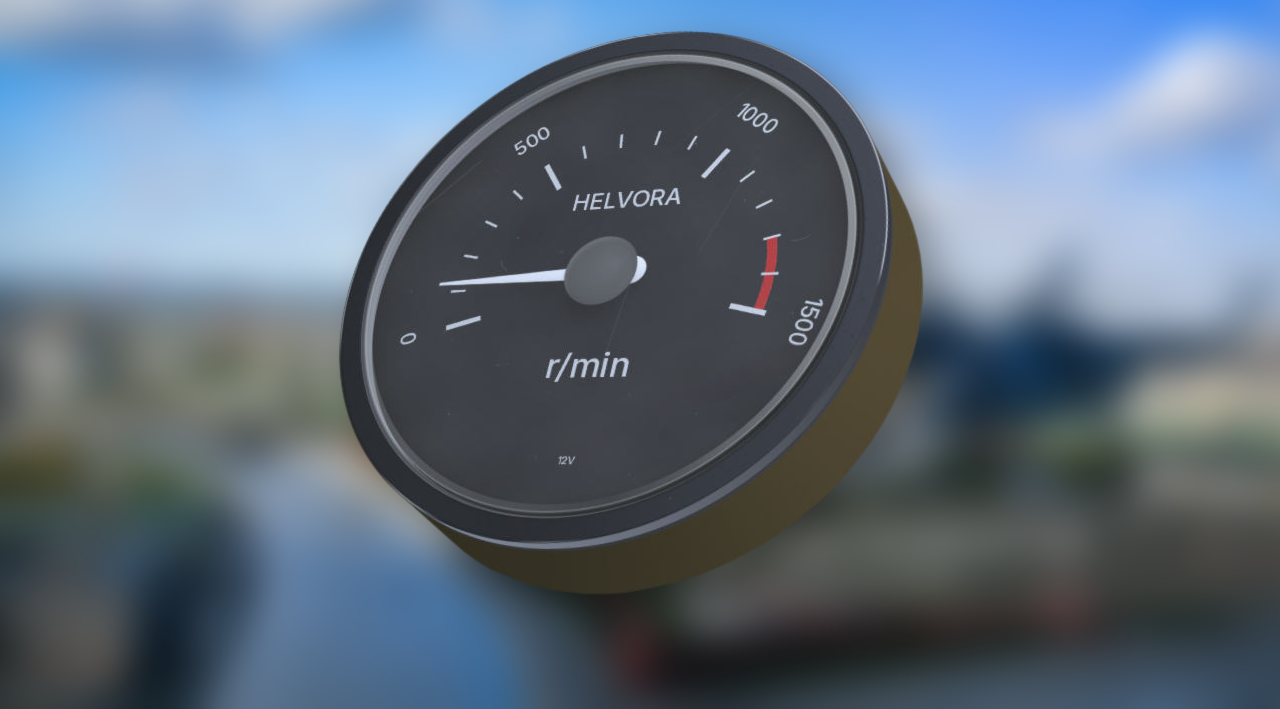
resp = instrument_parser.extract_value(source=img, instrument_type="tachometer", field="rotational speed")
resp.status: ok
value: 100 rpm
